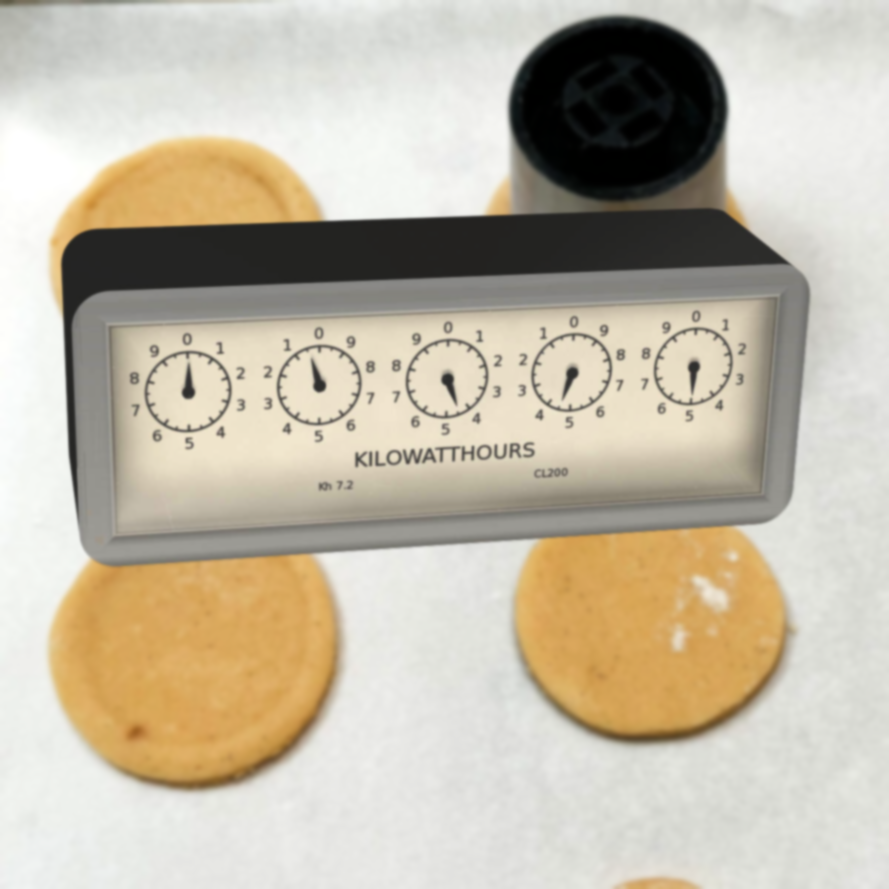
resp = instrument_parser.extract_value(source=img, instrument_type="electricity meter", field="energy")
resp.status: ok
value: 445 kWh
